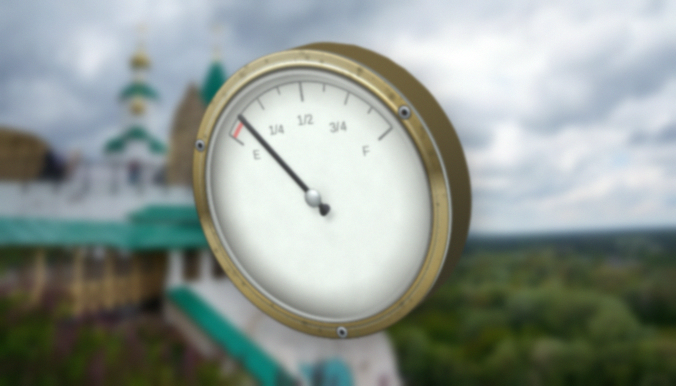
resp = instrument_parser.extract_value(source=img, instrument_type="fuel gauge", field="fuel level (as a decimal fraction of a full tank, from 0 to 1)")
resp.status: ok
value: 0.125
